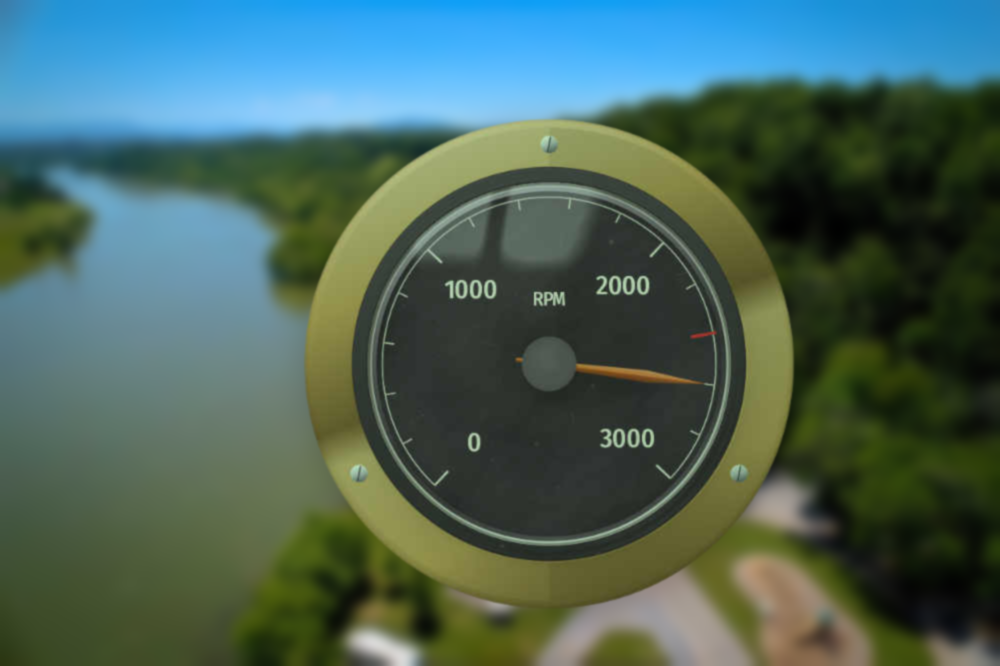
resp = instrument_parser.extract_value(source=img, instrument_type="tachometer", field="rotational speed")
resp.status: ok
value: 2600 rpm
